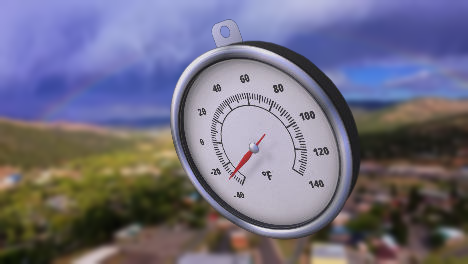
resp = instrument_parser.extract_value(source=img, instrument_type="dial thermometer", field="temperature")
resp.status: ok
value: -30 °F
